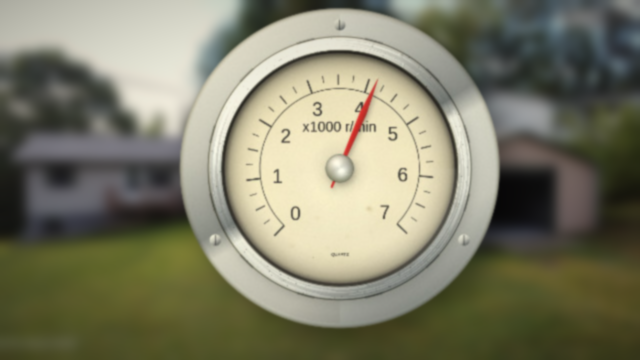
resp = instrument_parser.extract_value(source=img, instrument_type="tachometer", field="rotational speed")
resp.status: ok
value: 4125 rpm
